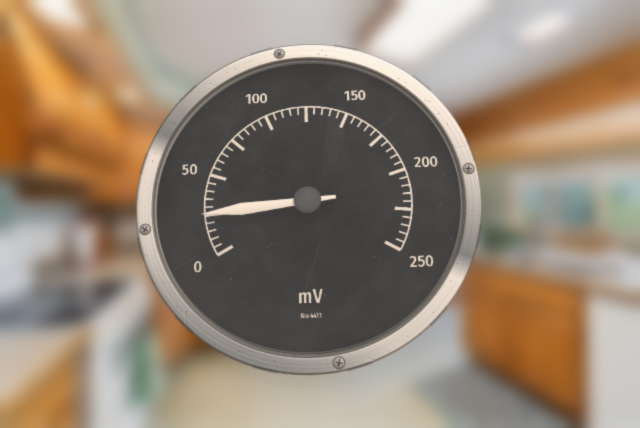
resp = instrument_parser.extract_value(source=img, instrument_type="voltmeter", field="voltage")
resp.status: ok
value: 25 mV
